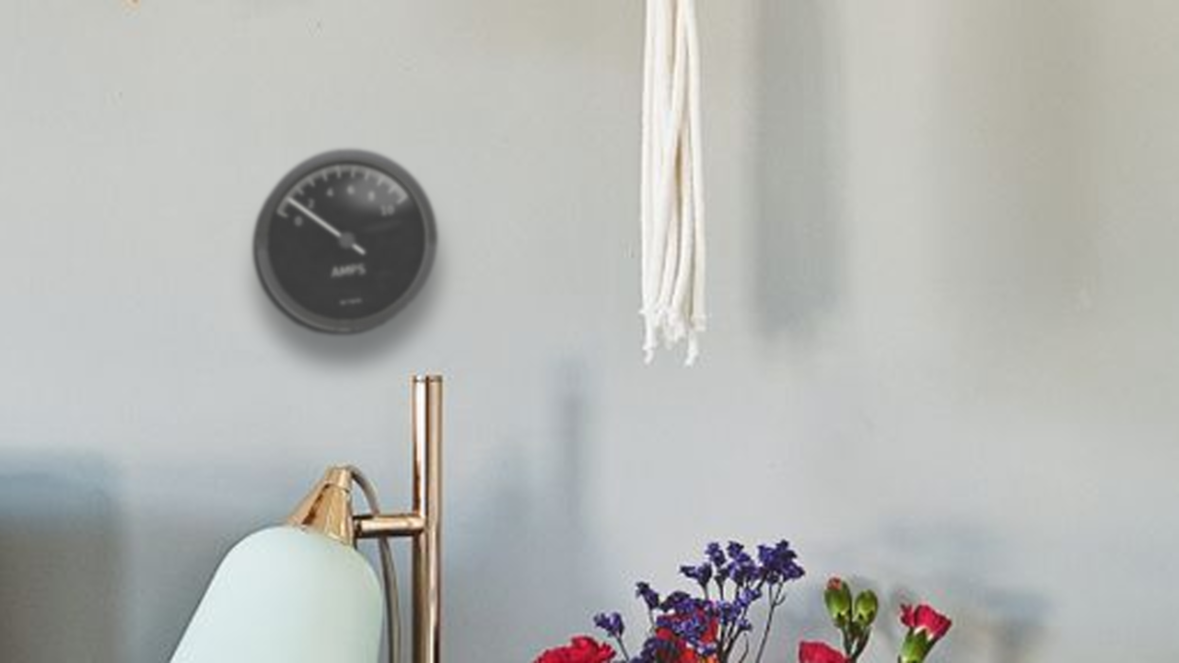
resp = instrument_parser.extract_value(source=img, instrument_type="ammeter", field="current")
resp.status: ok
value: 1 A
